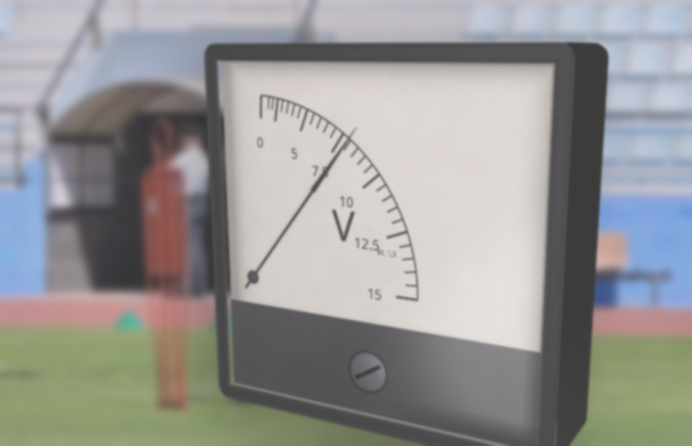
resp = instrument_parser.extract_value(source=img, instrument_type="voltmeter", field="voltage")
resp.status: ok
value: 8 V
